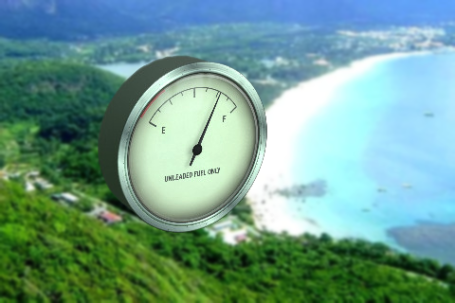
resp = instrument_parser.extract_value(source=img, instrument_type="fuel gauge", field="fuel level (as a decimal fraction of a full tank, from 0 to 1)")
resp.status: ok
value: 0.75
